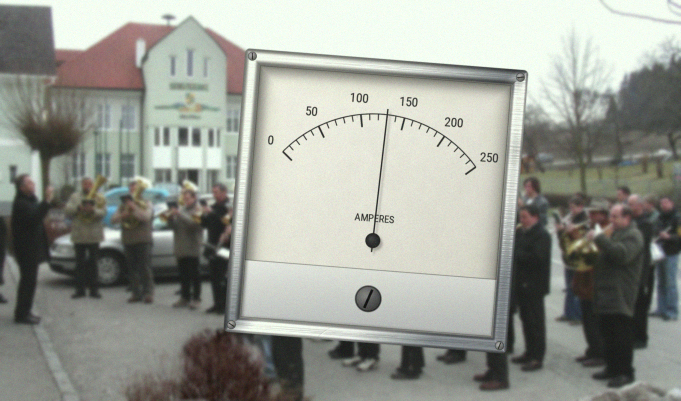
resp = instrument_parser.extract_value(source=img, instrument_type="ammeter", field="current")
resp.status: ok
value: 130 A
